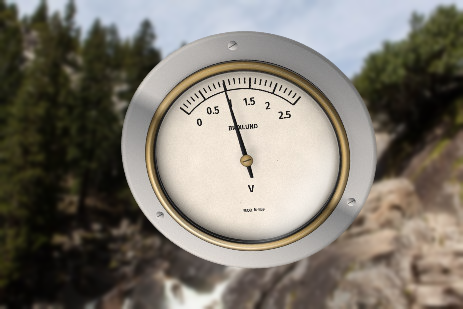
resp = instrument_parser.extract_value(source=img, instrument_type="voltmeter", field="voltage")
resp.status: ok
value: 1 V
